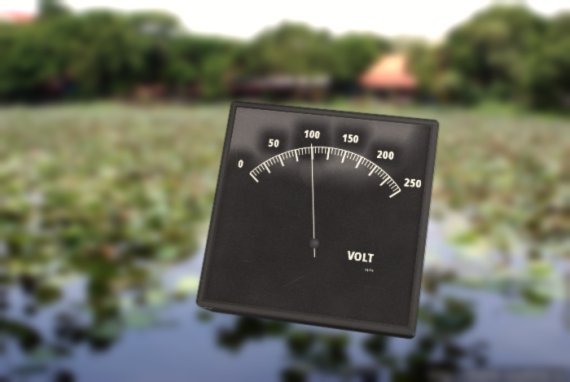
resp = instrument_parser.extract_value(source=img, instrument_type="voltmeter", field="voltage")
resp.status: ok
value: 100 V
